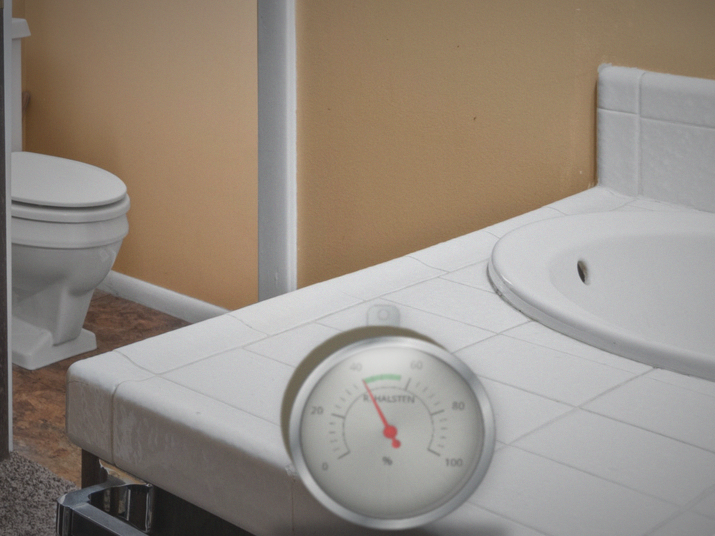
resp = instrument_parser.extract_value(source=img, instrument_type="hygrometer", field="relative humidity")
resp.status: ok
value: 40 %
